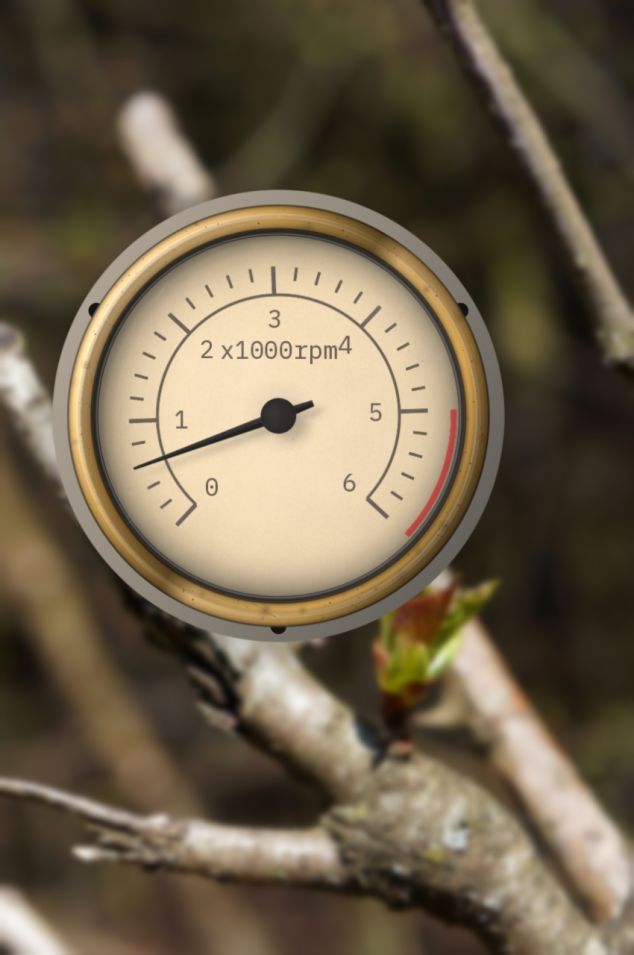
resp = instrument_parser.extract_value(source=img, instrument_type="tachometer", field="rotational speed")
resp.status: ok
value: 600 rpm
